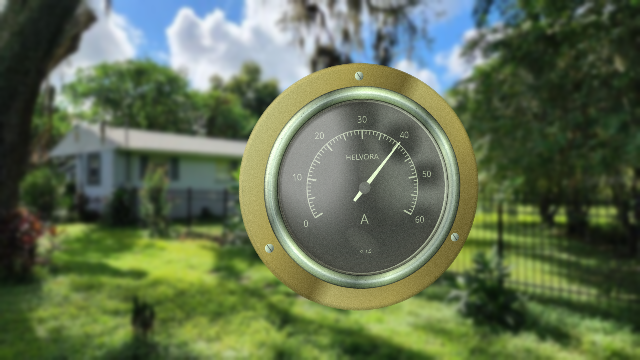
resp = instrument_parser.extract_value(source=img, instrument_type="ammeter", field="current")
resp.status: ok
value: 40 A
